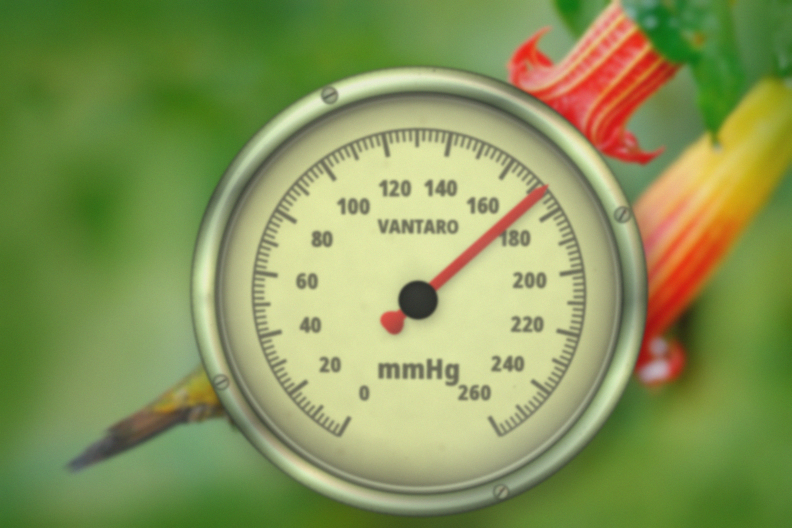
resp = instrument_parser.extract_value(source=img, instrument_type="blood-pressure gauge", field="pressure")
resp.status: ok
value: 172 mmHg
